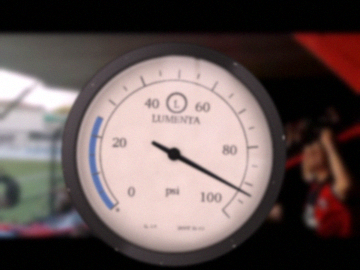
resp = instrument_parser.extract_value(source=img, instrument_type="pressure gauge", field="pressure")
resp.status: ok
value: 92.5 psi
